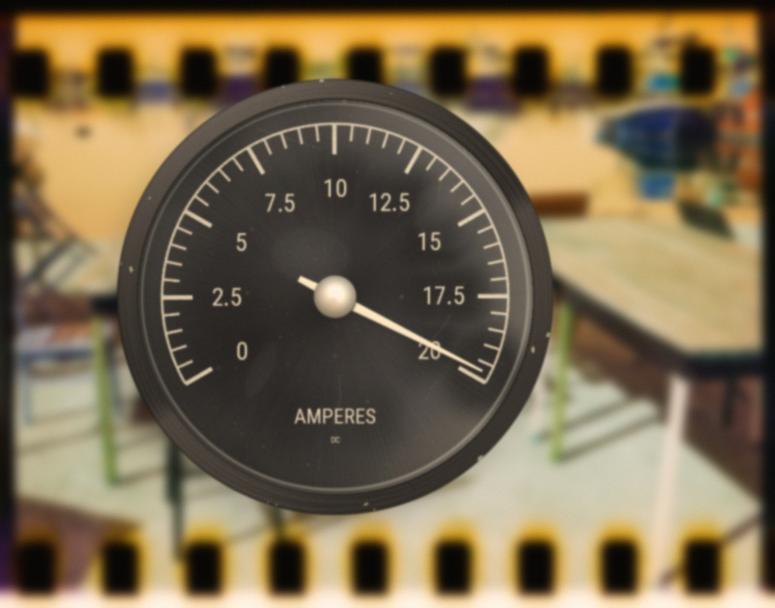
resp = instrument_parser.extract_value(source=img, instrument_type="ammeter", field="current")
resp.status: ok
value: 19.75 A
